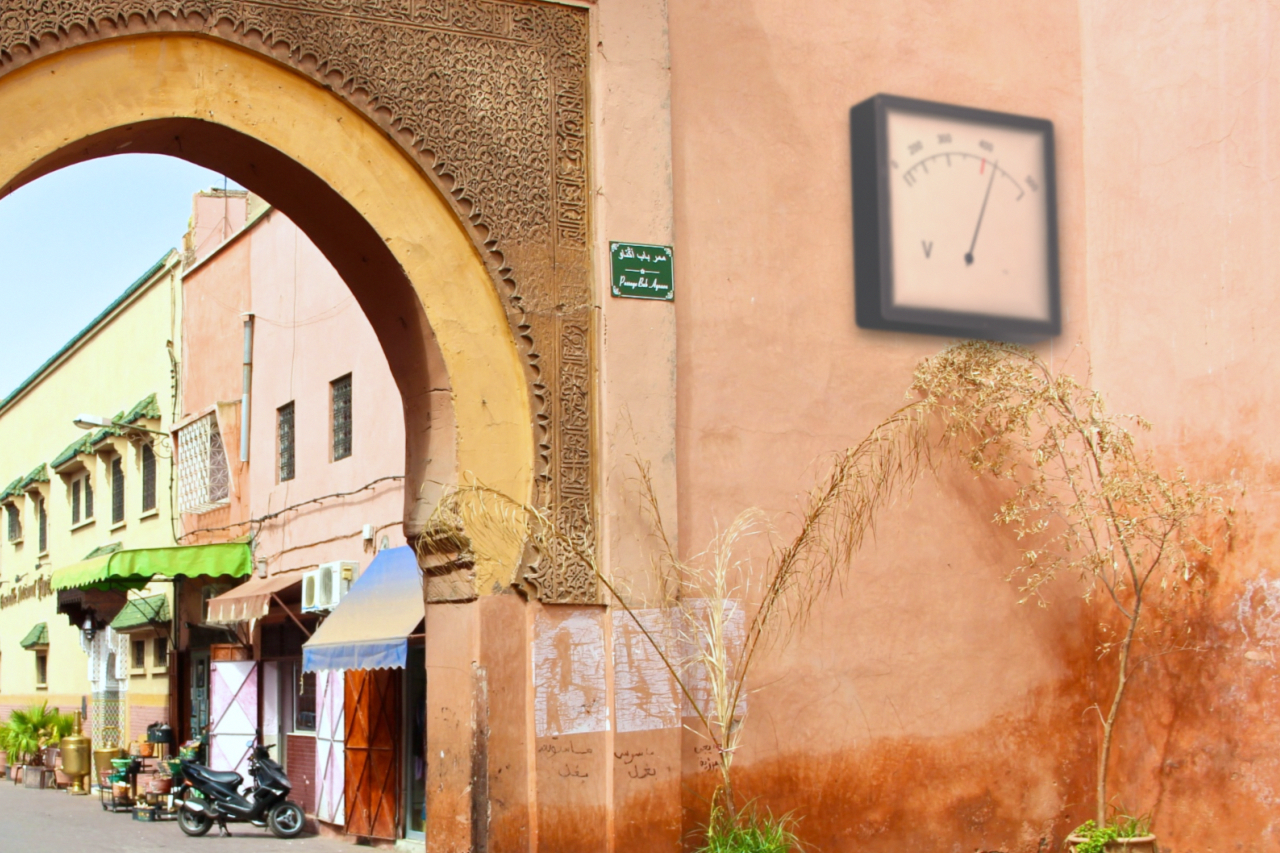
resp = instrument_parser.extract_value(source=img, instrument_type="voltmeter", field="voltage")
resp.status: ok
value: 425 V
